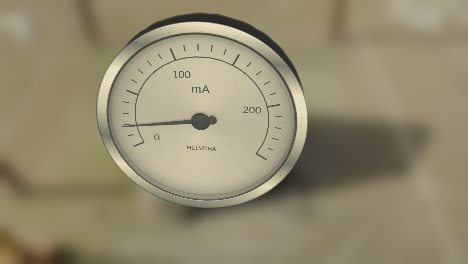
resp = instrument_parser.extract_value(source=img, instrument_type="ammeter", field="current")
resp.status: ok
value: 20 mA
